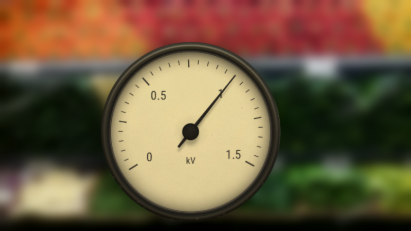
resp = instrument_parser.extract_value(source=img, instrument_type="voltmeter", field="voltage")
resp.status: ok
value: 1 kV
